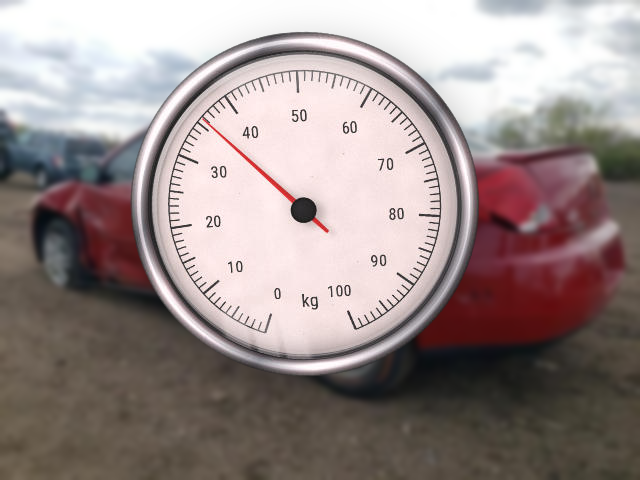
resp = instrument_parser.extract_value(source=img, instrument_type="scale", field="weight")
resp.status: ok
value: 36 kg
